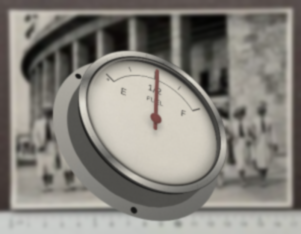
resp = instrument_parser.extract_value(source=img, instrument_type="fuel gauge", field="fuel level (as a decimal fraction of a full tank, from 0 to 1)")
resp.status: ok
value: 0.5
